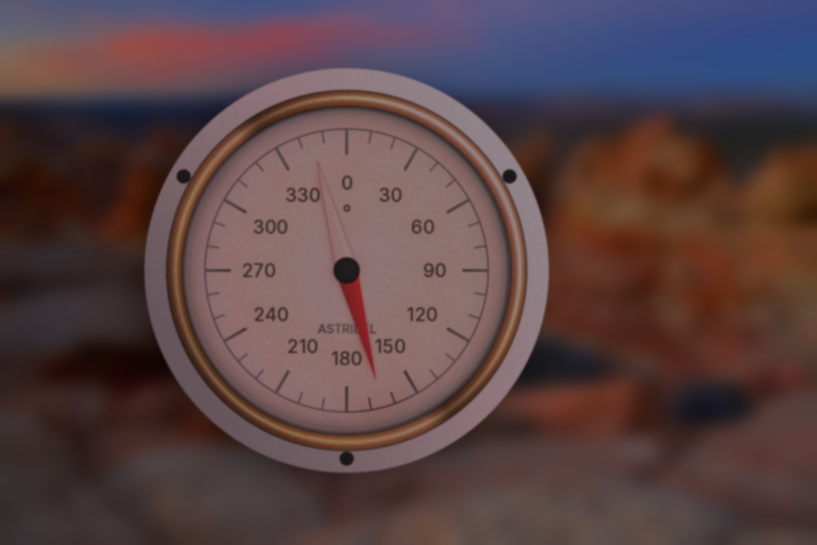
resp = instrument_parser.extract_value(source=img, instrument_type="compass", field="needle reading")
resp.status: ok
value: 165 °
